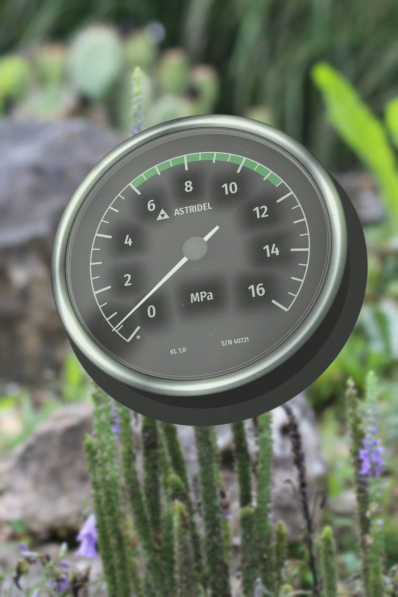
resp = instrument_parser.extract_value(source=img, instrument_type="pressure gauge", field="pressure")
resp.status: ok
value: 0.5 MPa
